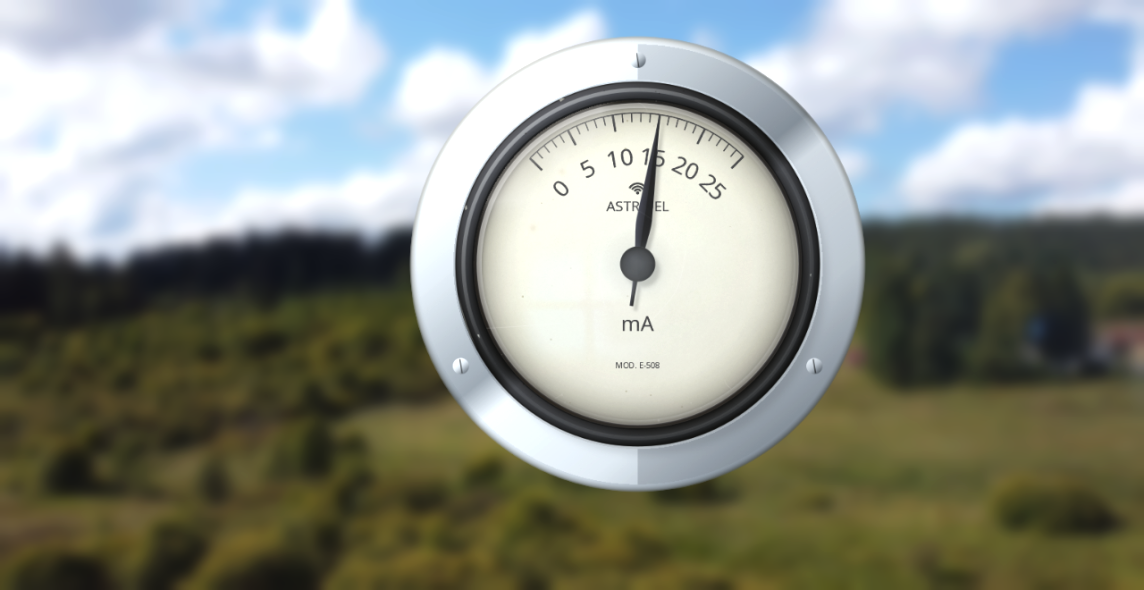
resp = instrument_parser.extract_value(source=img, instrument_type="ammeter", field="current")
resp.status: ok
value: 15 mA
